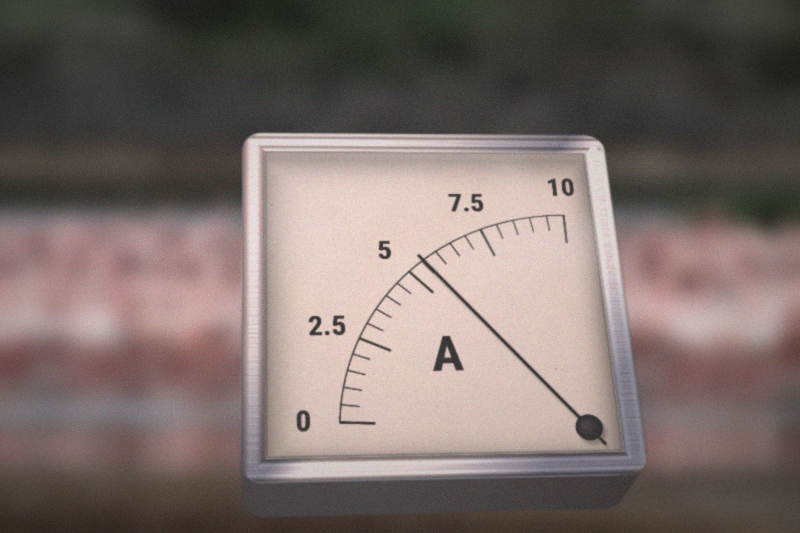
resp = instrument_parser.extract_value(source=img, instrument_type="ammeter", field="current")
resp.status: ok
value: 5.5 A
